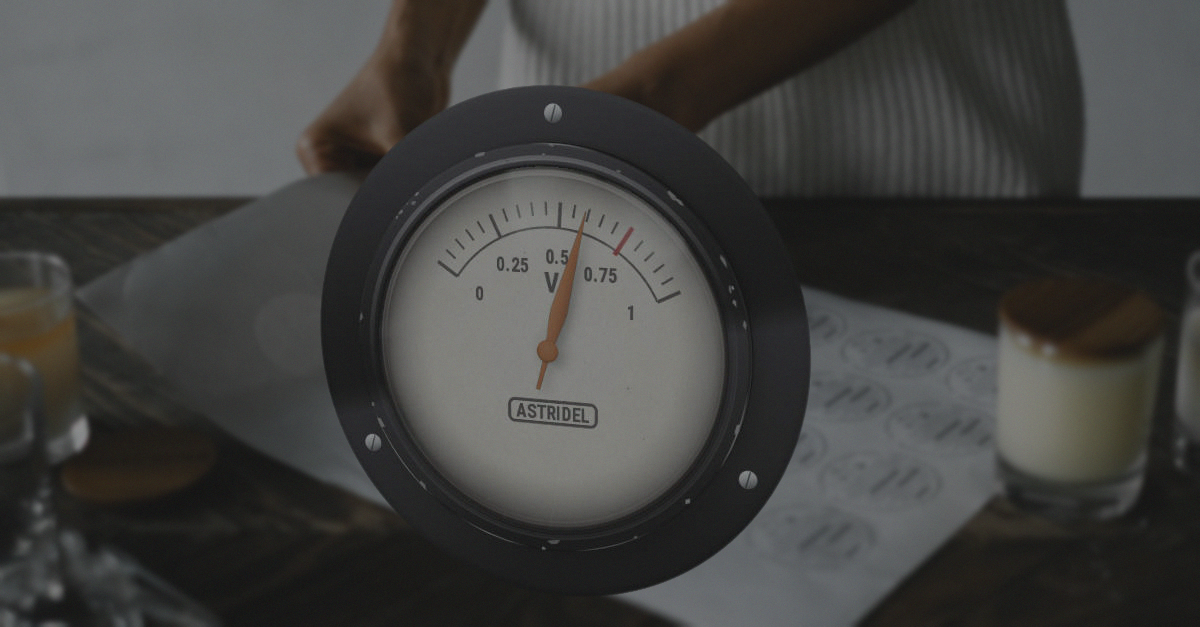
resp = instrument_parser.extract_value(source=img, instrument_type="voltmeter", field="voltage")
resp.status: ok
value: 0.6 V
